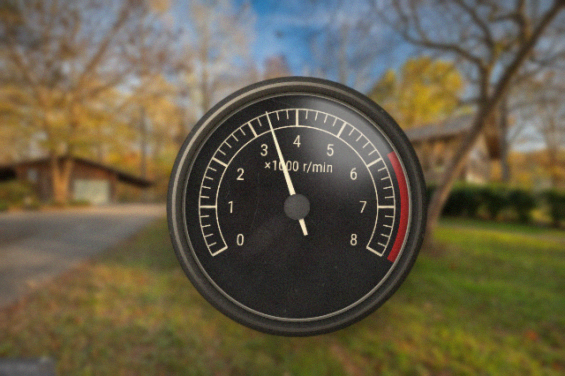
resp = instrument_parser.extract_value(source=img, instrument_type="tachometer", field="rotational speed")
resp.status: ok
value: 3400 rpm
